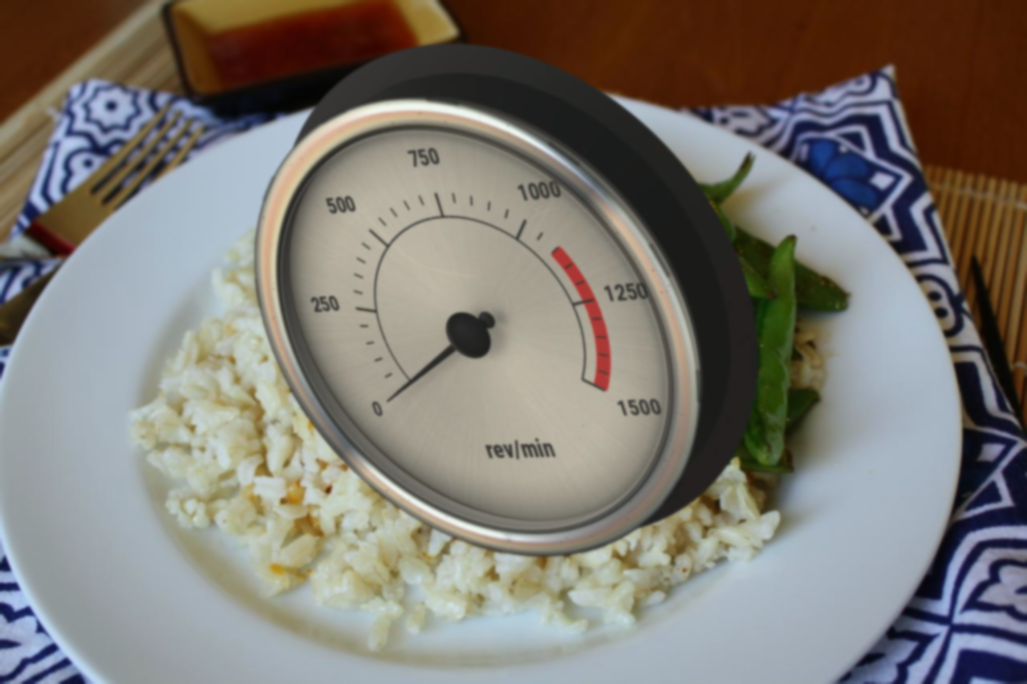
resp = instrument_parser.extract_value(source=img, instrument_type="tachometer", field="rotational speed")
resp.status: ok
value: 0 rpm
